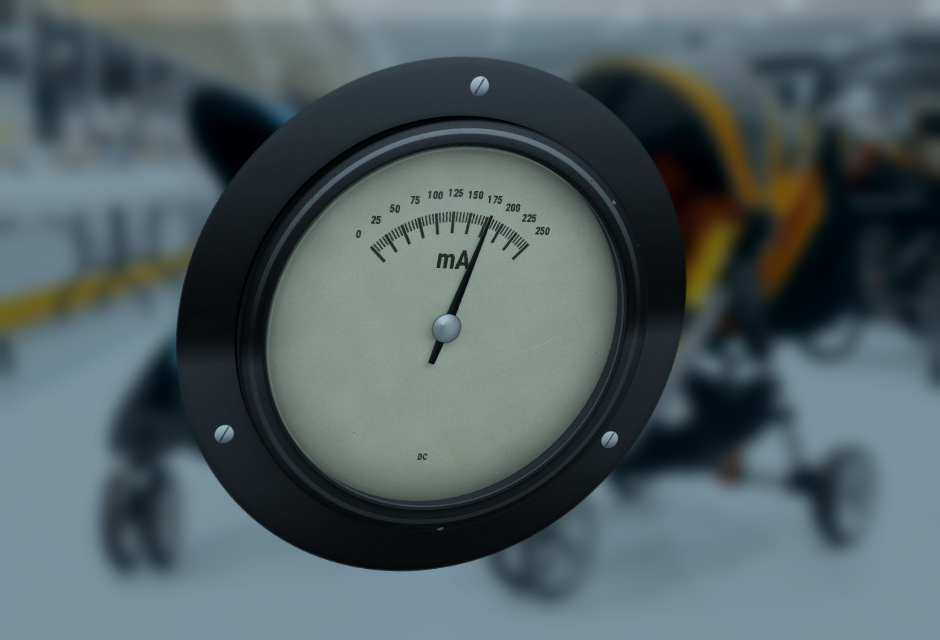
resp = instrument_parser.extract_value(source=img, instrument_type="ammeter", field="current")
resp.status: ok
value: 175 mA
